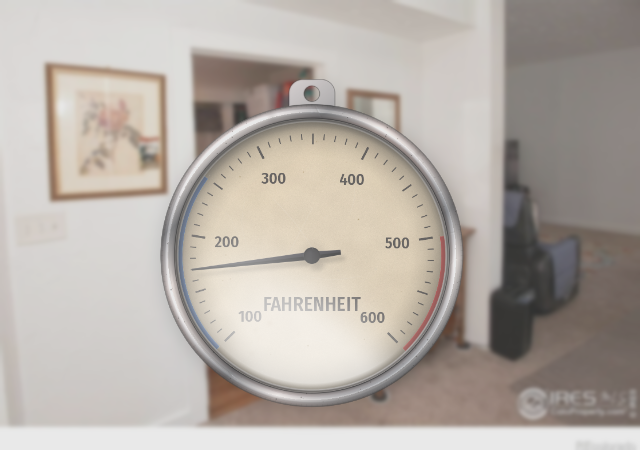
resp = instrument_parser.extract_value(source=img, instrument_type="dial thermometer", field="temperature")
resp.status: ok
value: 170 °F
